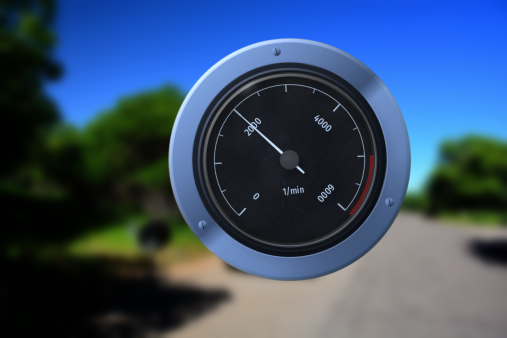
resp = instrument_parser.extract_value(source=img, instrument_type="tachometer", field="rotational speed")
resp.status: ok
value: 2000 rpm
